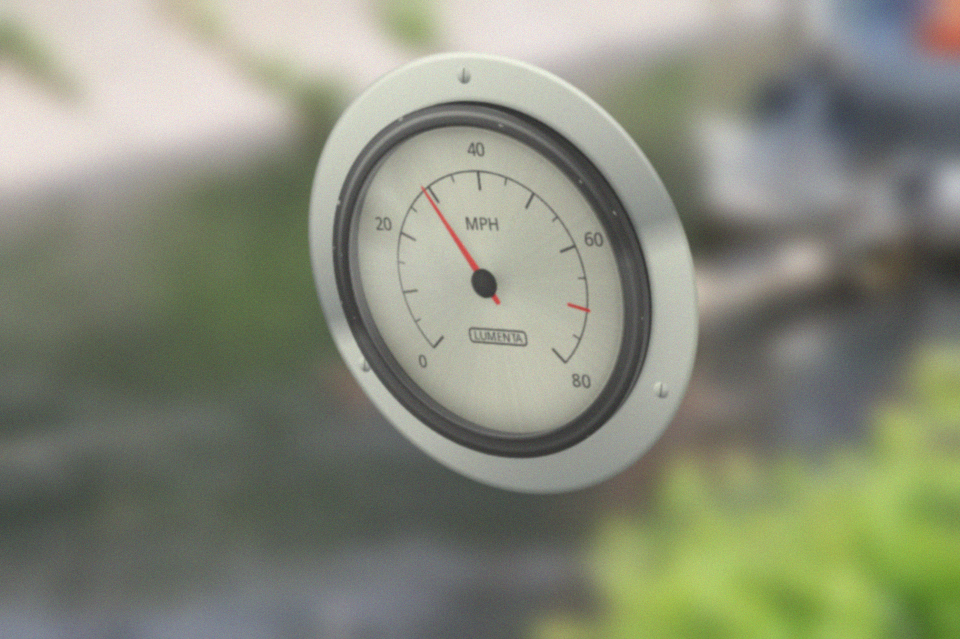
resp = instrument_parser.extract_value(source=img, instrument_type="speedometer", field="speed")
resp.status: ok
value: 30 mph
